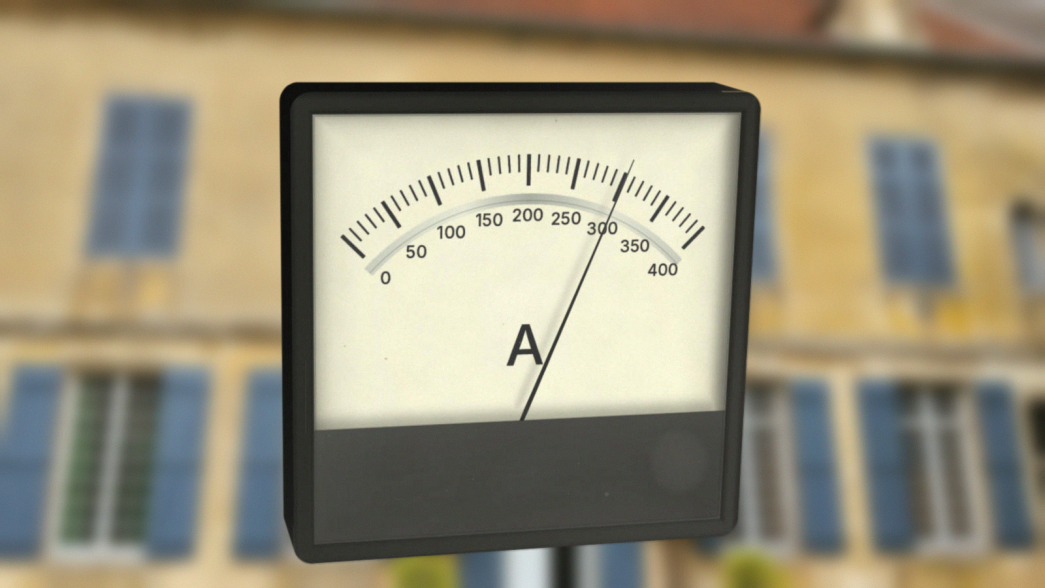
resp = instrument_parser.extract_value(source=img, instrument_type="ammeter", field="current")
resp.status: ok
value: 300 A
